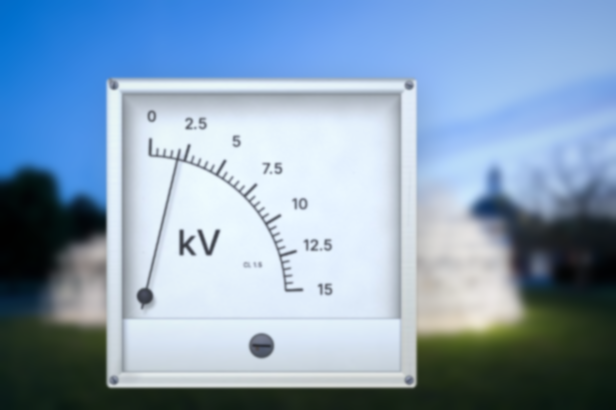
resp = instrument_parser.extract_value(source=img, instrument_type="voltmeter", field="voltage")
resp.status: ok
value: 2 kV
